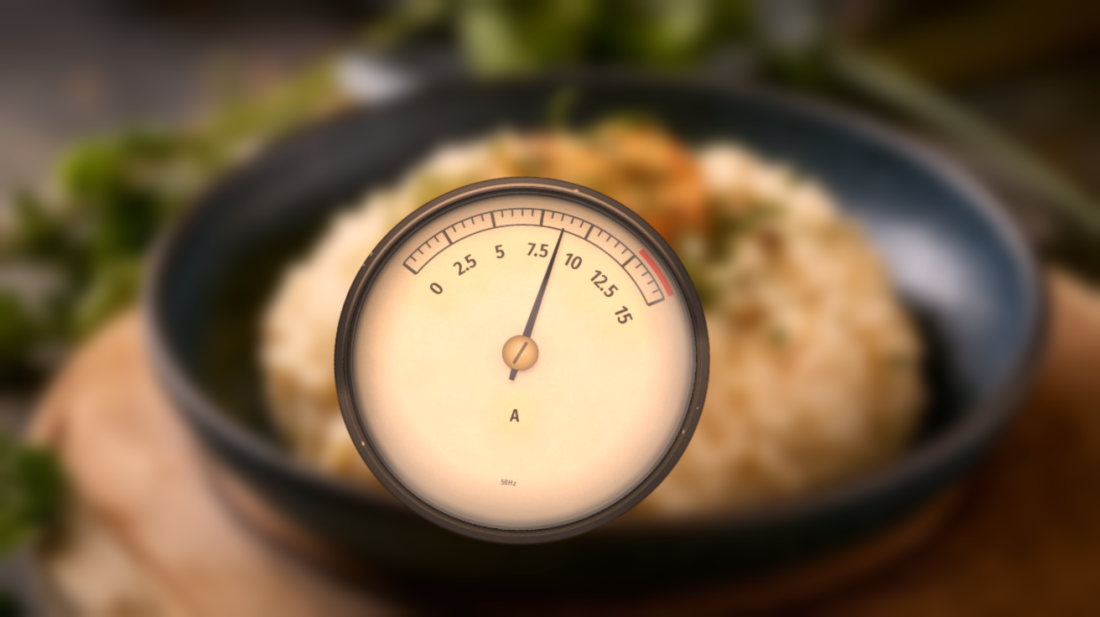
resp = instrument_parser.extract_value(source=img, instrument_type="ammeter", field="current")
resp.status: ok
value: 8.75 A
